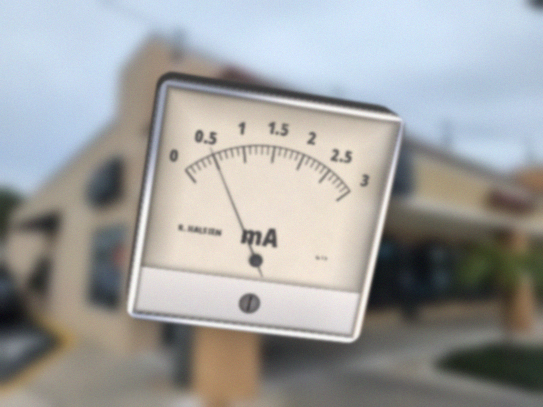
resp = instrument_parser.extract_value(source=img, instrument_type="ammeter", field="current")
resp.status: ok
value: 0.5 mA
